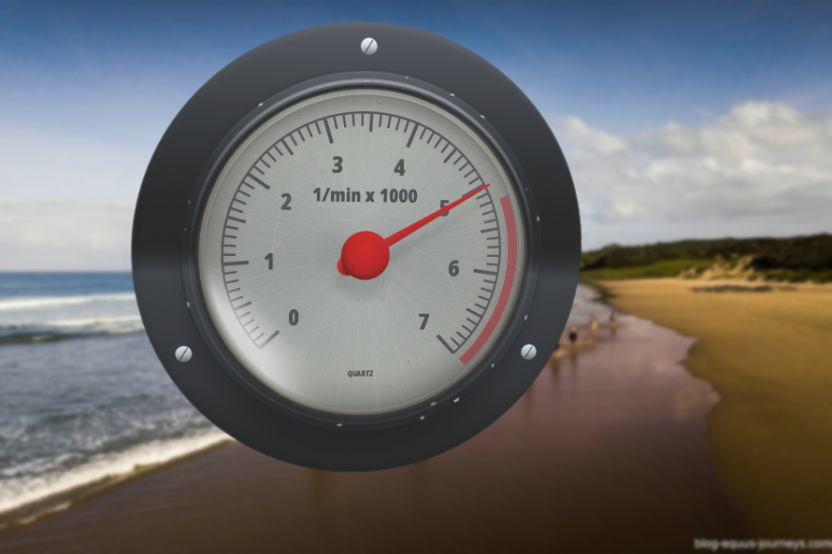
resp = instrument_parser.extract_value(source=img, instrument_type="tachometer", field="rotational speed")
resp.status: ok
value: 5000 rpm
